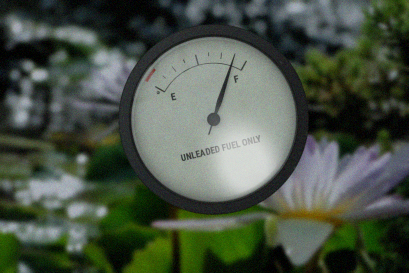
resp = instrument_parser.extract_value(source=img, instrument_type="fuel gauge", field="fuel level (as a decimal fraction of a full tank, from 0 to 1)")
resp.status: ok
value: 0.875
